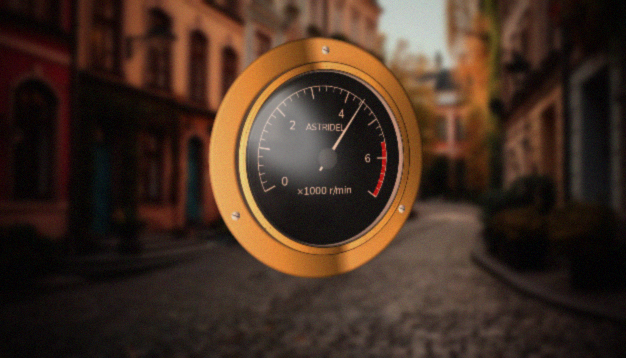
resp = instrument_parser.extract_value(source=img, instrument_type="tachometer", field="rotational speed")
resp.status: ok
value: 4400 rpm
